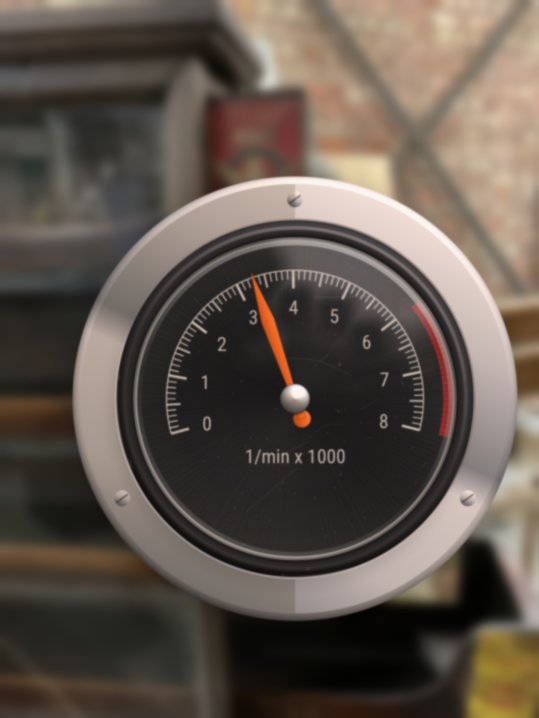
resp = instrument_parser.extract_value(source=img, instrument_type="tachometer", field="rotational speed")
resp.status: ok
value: 3300 rpm
